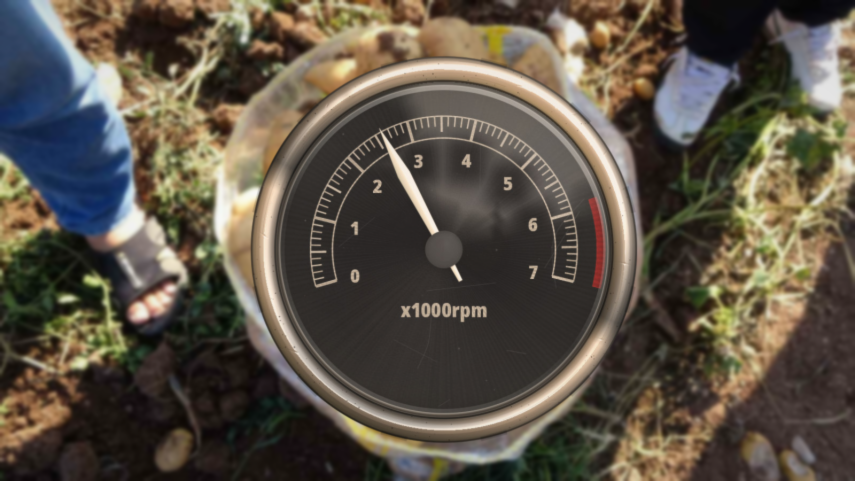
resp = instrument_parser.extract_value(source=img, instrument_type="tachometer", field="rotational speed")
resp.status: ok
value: 2600 rpm
